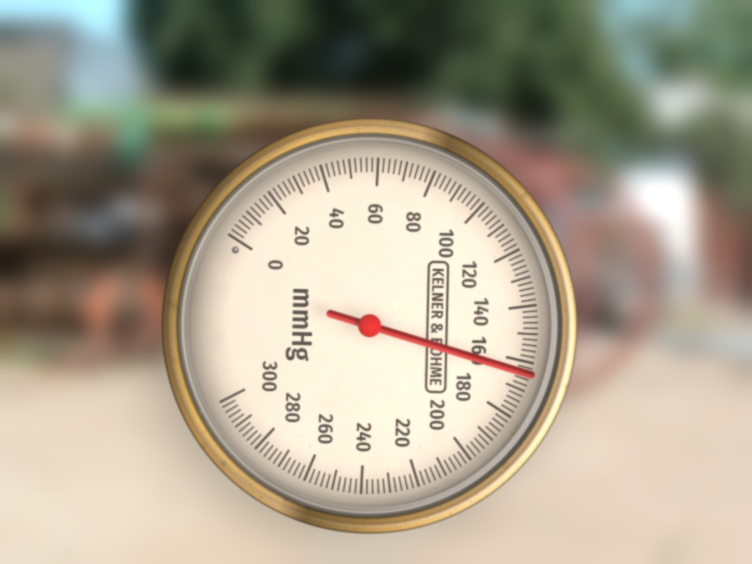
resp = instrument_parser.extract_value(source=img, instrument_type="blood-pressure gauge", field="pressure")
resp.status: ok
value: 164 mmHg
